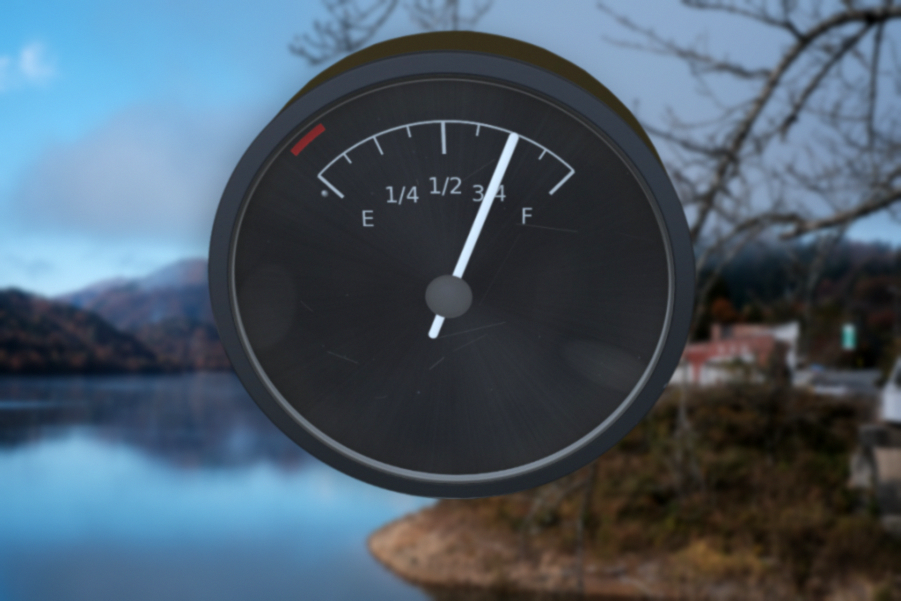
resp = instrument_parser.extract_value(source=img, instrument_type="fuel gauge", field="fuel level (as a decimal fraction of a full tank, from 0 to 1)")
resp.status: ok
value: 0.75
